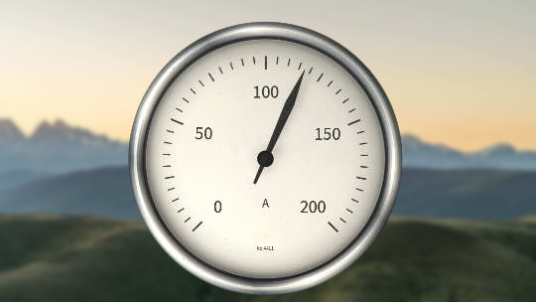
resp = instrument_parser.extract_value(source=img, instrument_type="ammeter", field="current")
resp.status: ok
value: 117.5 A
